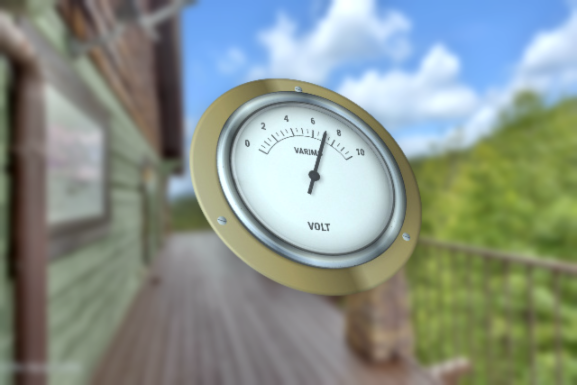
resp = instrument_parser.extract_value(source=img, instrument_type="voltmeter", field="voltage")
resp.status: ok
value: 7 V
